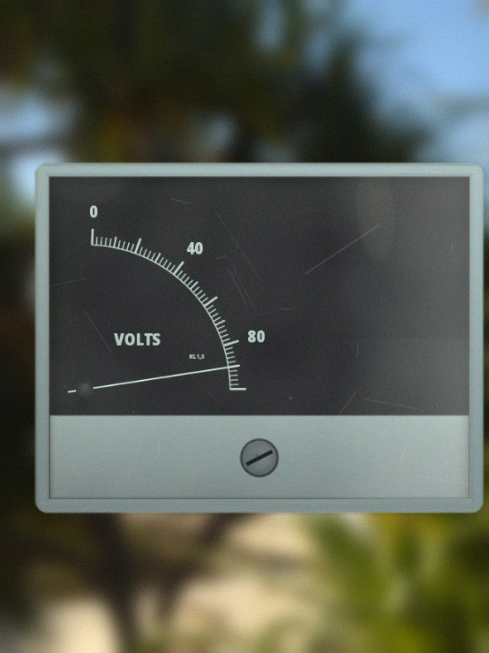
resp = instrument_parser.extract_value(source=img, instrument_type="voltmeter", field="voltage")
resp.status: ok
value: 90 V
